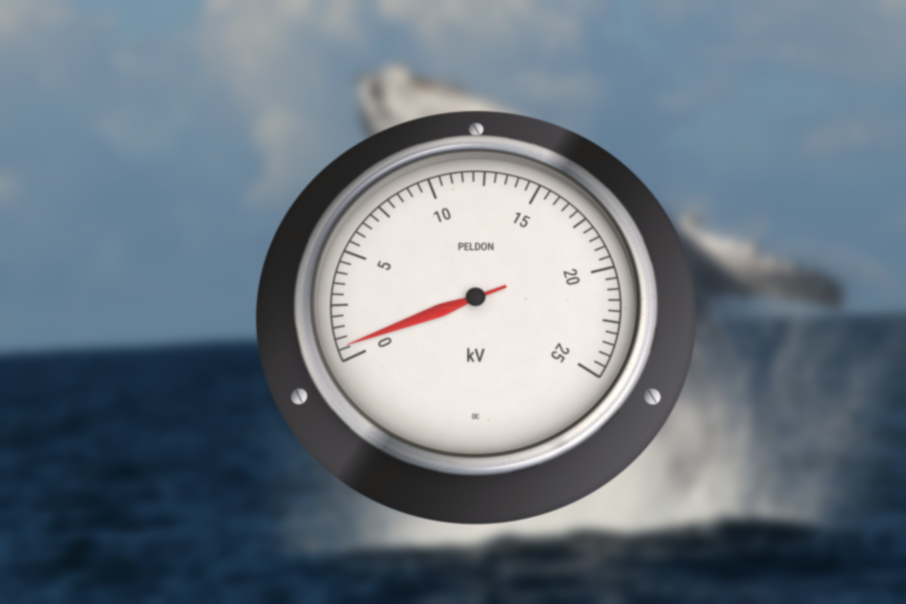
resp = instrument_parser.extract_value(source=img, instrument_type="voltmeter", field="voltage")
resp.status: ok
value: 0.5 kV
